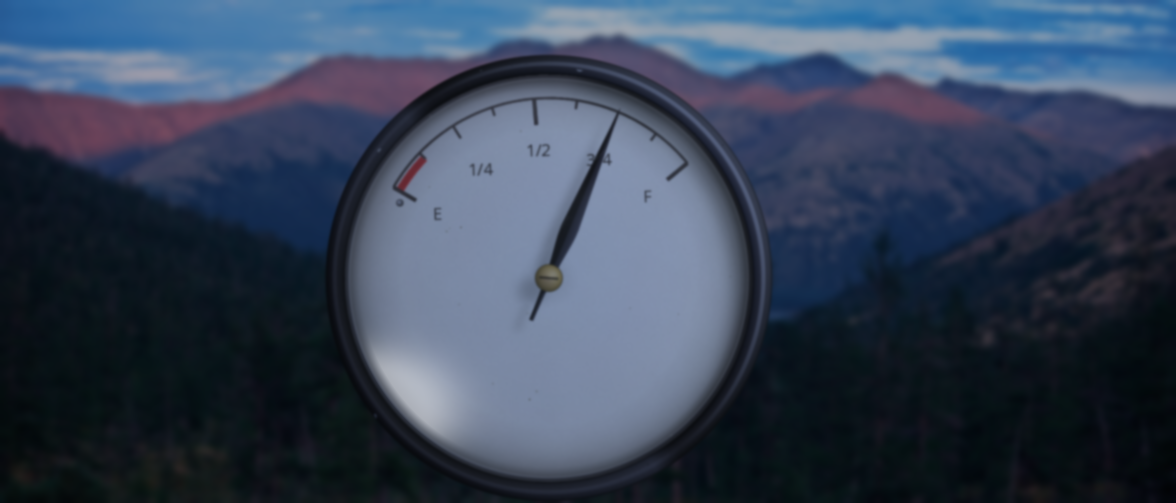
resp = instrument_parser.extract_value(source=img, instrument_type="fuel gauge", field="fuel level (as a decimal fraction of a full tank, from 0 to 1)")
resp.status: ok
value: 0.75
